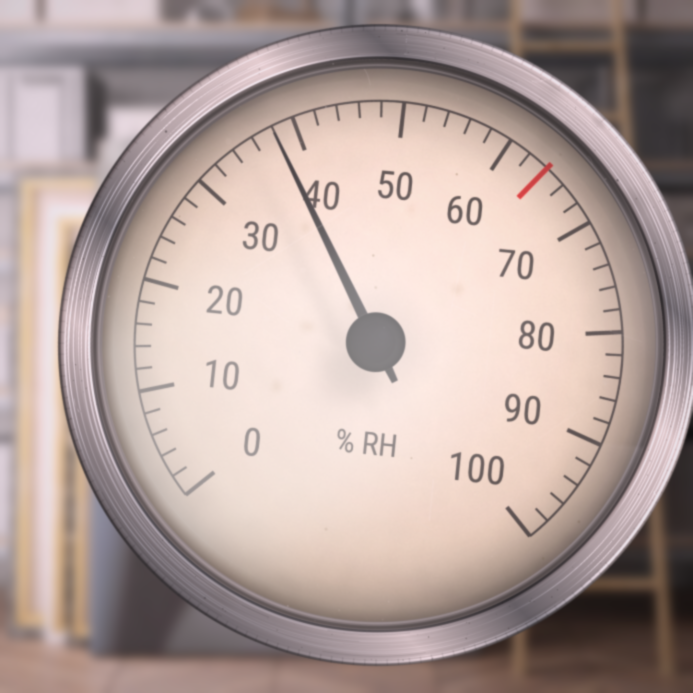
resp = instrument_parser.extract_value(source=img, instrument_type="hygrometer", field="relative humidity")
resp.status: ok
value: 38 %
